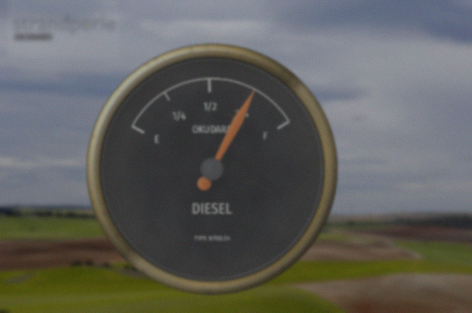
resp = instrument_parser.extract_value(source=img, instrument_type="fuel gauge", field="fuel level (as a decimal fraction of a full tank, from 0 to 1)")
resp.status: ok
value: 0.75
